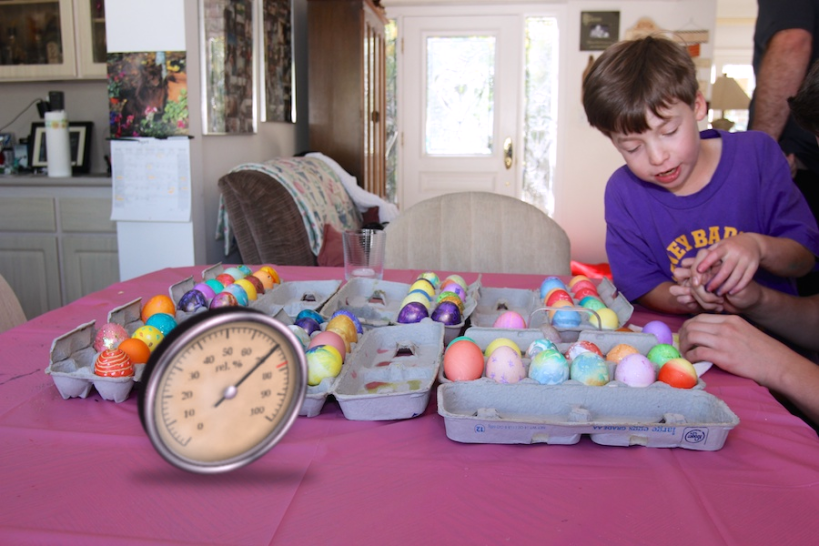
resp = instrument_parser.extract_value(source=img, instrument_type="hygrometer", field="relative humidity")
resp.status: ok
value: 70 %
